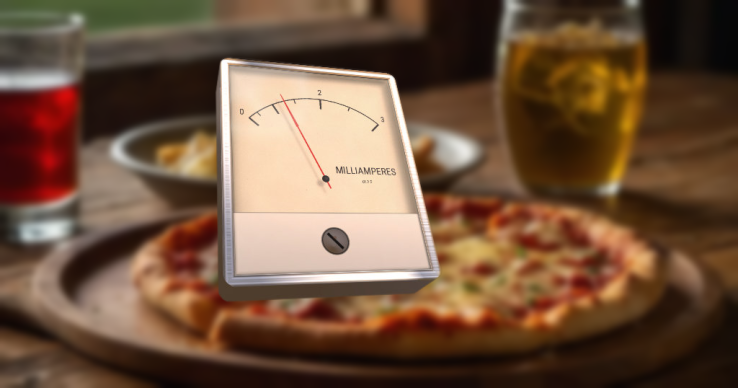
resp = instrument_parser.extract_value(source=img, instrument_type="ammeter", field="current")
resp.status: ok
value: 1.25 mA
